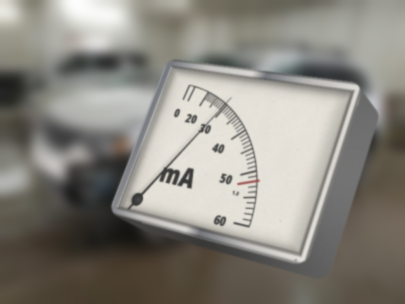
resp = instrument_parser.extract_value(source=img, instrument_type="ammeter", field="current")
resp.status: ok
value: 30 mA
